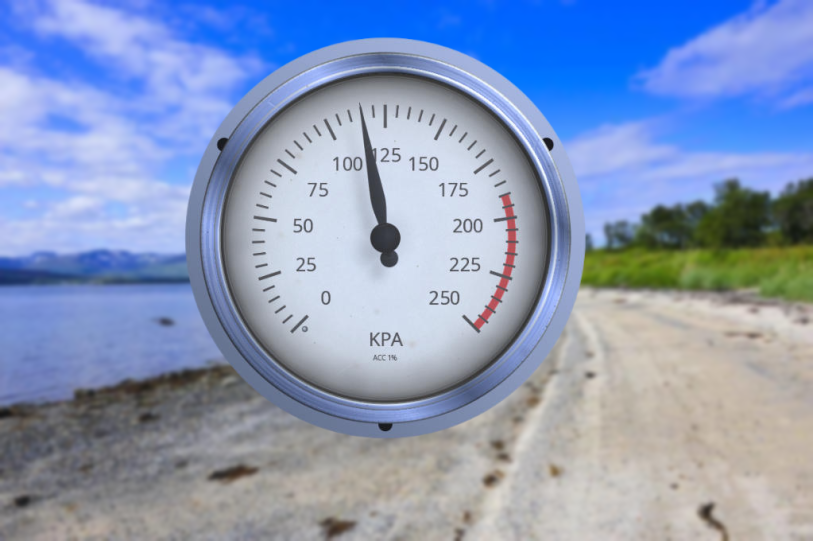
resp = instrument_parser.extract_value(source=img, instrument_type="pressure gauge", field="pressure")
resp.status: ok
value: 115 kPa
